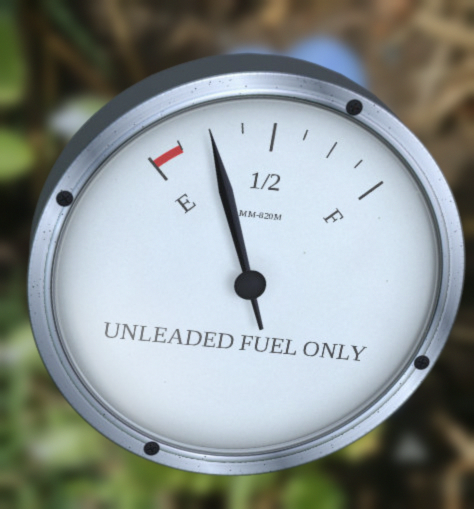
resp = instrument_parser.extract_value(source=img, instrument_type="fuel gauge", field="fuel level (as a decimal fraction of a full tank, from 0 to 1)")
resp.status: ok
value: 0.25
